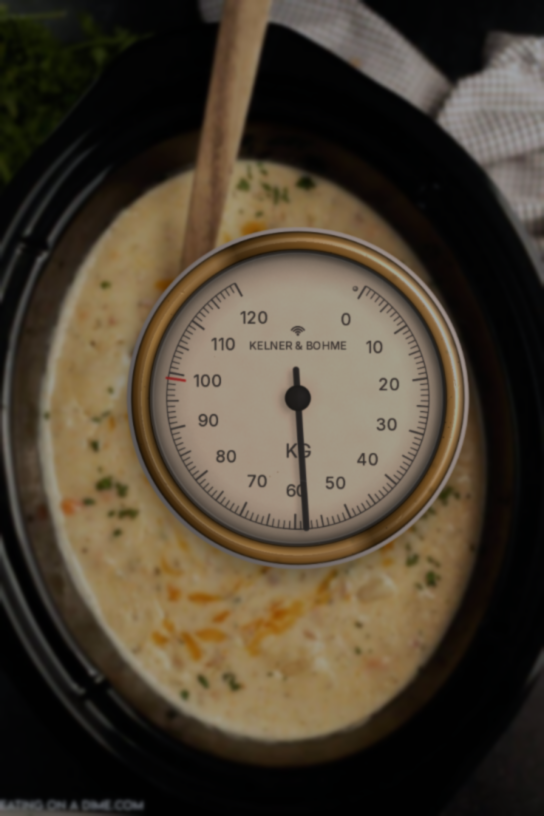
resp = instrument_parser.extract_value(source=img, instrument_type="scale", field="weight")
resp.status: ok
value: 58 kg
